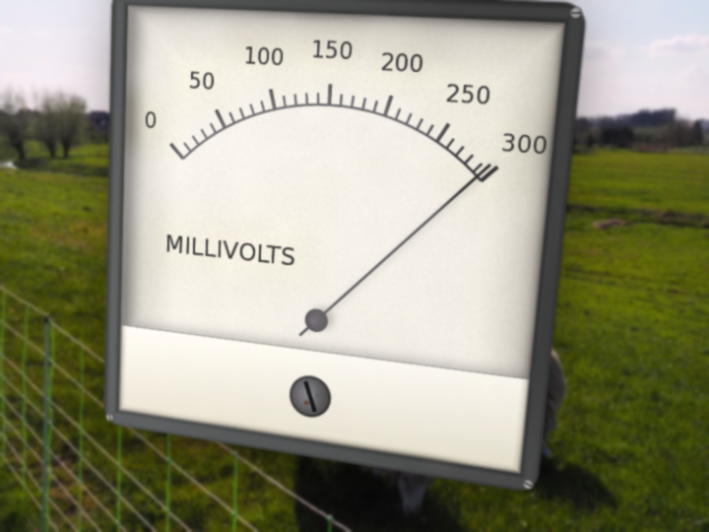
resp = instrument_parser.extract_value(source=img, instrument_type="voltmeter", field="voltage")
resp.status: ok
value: 295 mV
